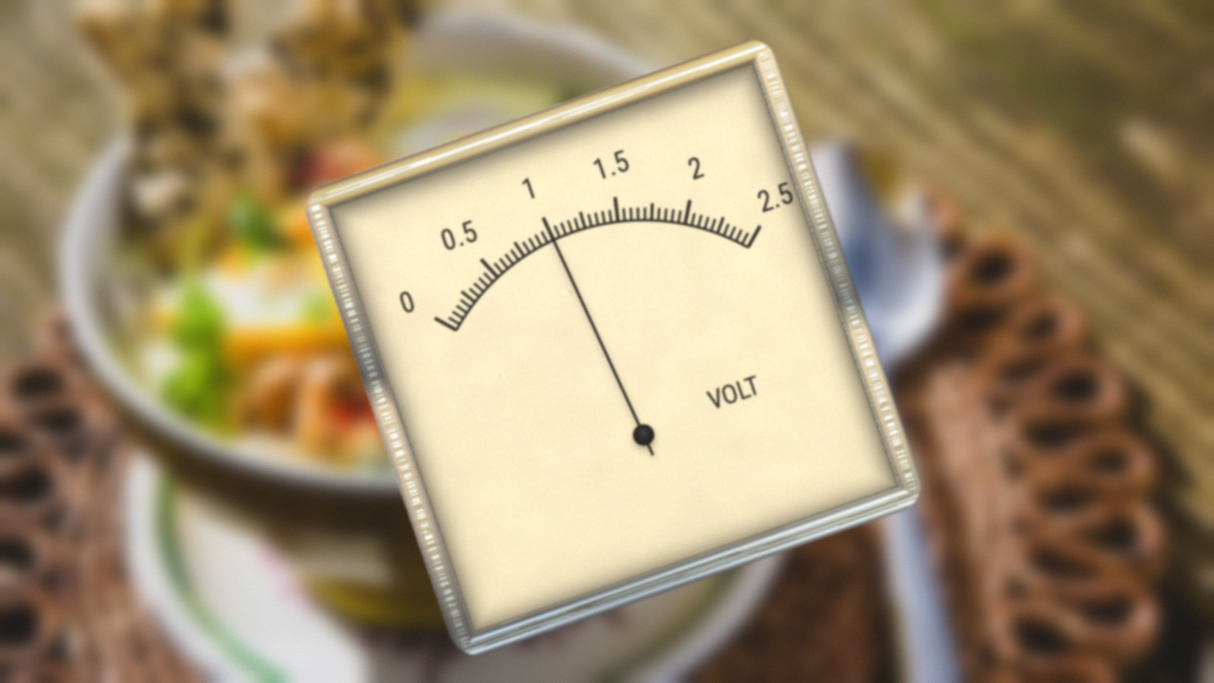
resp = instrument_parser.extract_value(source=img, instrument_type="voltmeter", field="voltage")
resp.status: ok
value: 1 V
